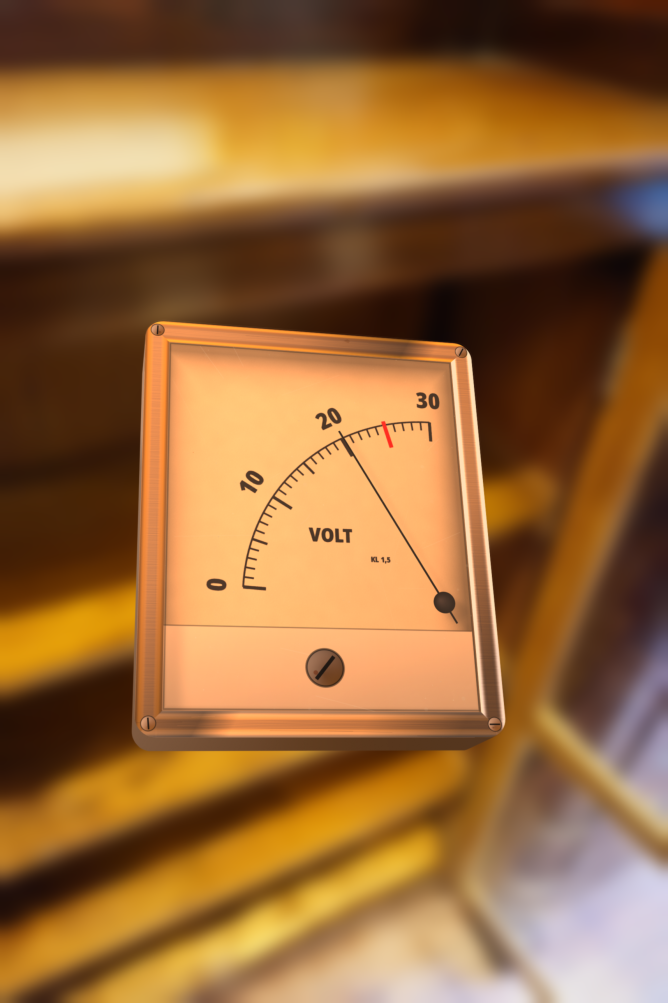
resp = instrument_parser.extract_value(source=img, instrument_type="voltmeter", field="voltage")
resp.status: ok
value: 20 V
